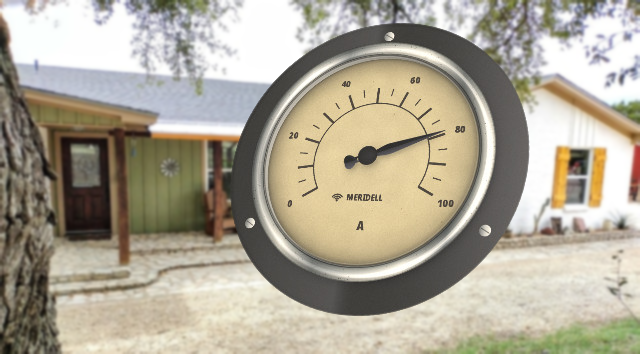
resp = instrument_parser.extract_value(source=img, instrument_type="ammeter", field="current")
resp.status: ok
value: 80 A
